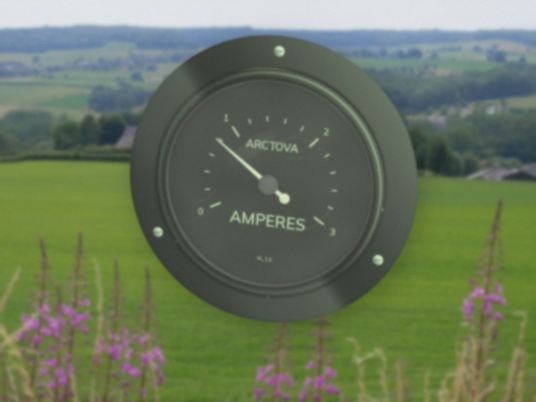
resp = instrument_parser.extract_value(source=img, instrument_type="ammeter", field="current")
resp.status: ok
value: 0.8 A
